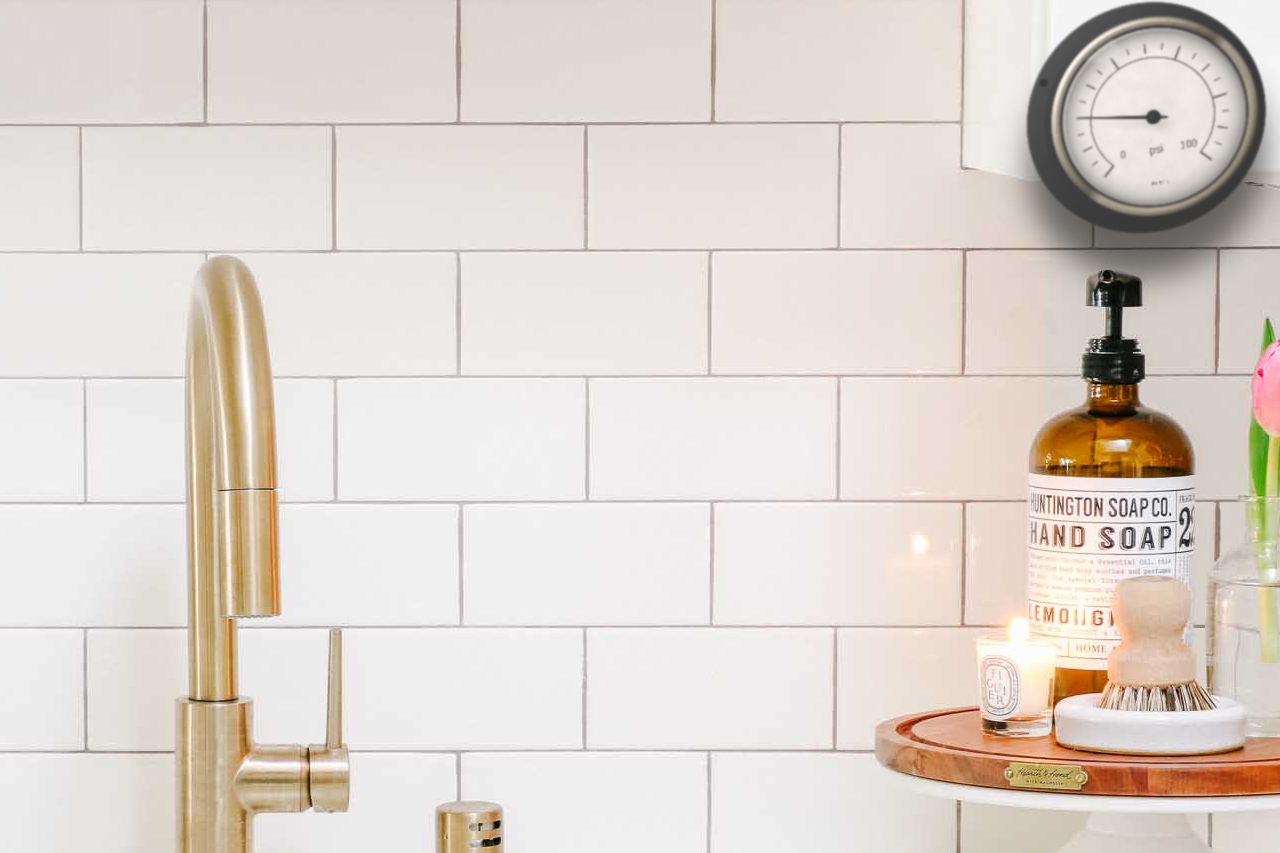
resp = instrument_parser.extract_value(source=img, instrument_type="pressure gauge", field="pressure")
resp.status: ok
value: 20 psi
